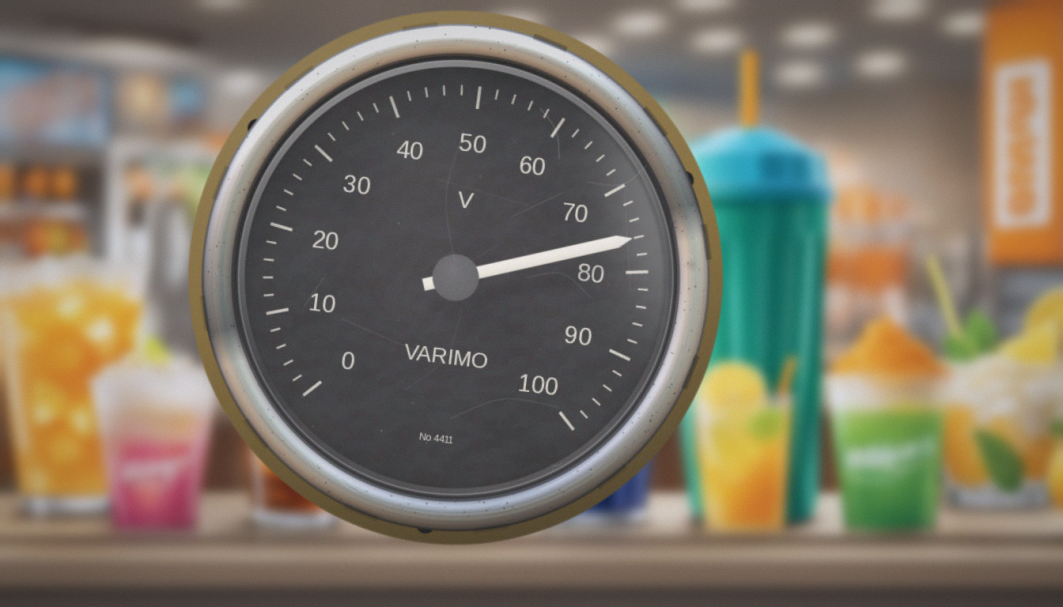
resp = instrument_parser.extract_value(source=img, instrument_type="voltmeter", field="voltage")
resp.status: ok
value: 76 V
